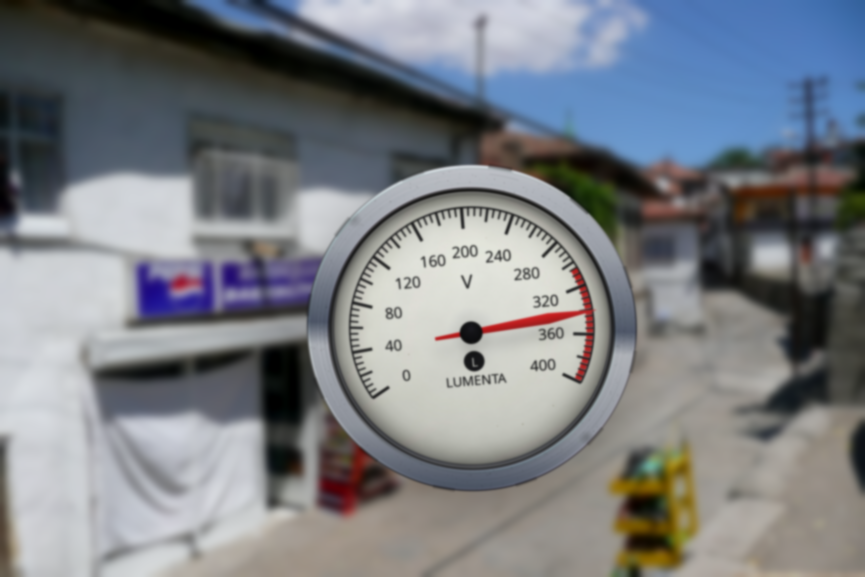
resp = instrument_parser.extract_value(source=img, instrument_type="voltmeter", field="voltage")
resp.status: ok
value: 340 V
